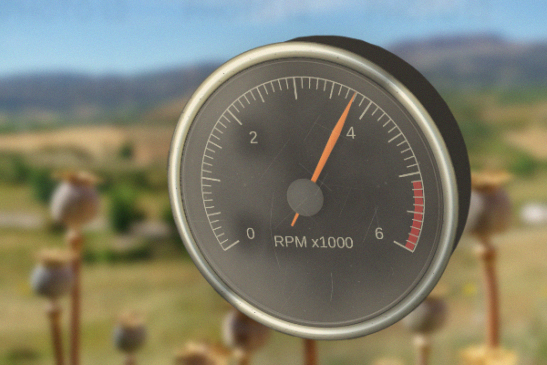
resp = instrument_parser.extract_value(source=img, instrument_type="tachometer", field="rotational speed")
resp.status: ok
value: 3800 rpm
